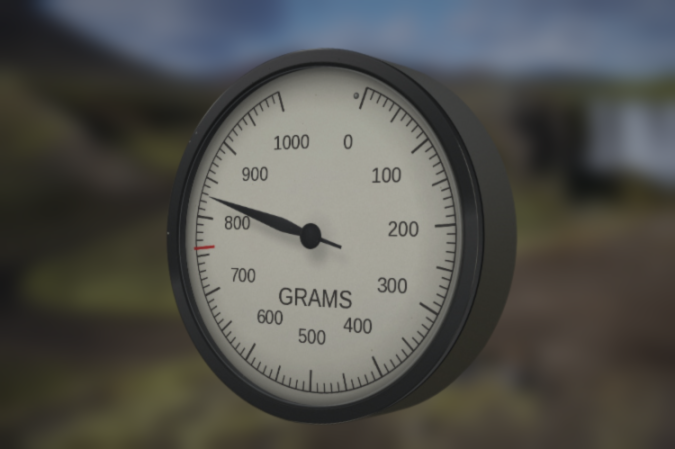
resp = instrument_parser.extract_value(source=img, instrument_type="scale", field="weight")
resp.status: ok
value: 830 g
